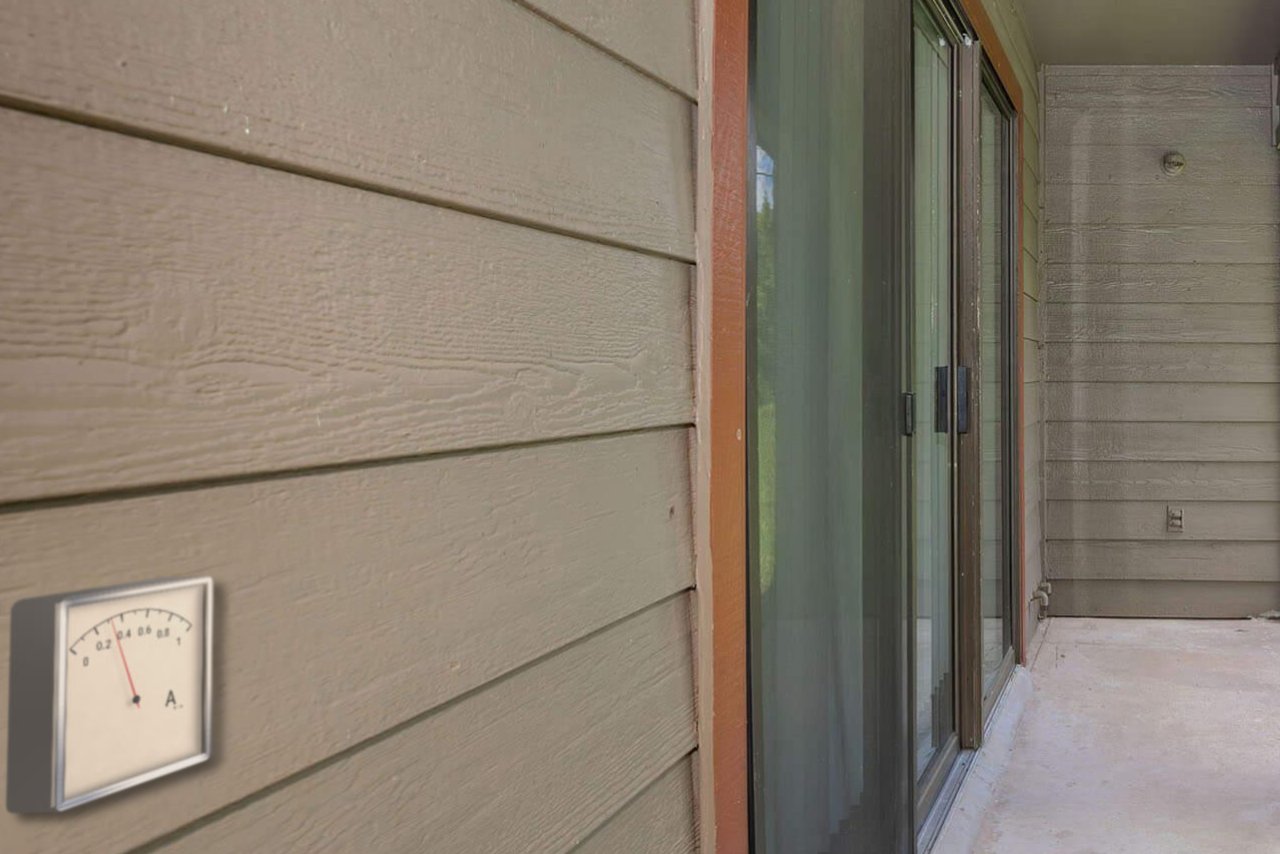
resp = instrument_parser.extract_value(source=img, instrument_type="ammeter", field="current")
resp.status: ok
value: 0.3 A
